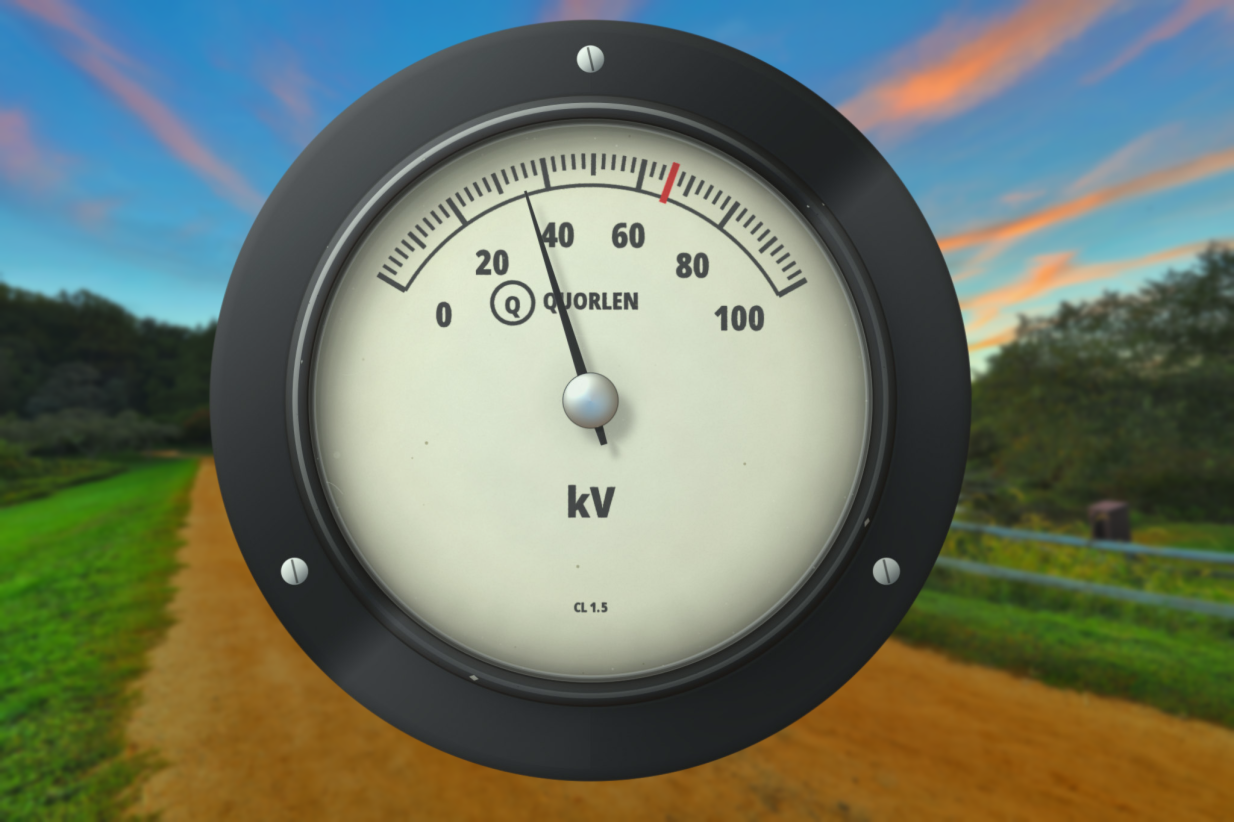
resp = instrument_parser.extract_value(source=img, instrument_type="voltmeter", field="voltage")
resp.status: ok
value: 35 kV
